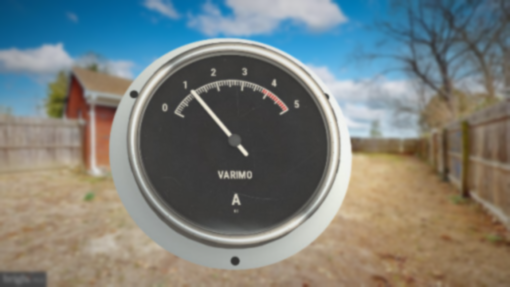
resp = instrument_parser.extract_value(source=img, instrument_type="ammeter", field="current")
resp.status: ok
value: 1 A
